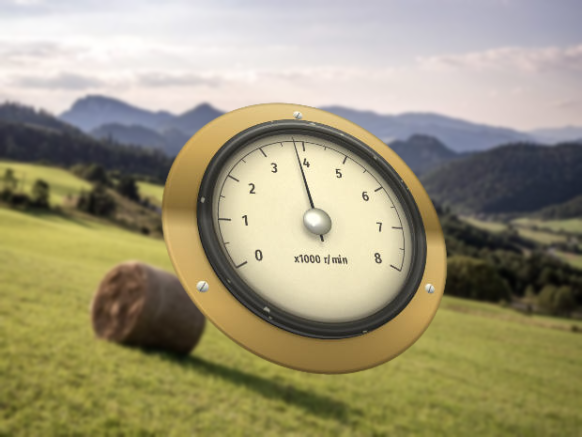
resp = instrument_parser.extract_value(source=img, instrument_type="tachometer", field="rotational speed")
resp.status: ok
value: 3750 rpm
